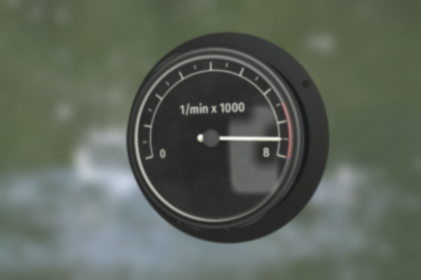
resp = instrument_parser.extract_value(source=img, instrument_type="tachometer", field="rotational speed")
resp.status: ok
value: 7500 rpm
